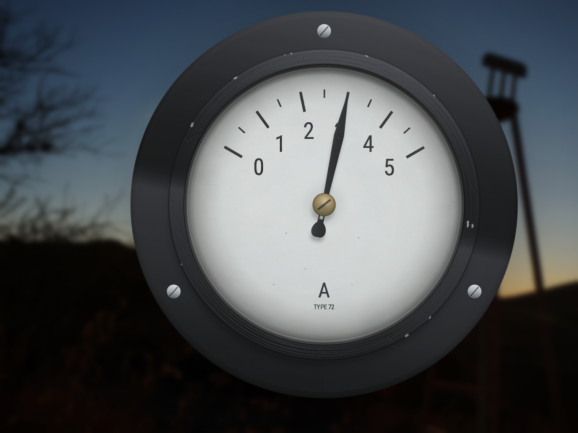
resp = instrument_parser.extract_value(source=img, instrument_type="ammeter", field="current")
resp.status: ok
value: 3 A
